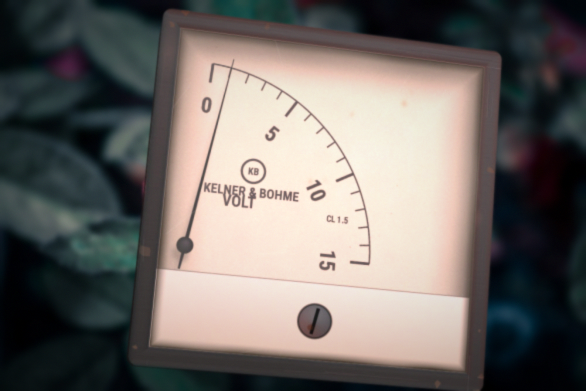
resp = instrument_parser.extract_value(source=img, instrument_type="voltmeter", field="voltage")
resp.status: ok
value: 1 V
